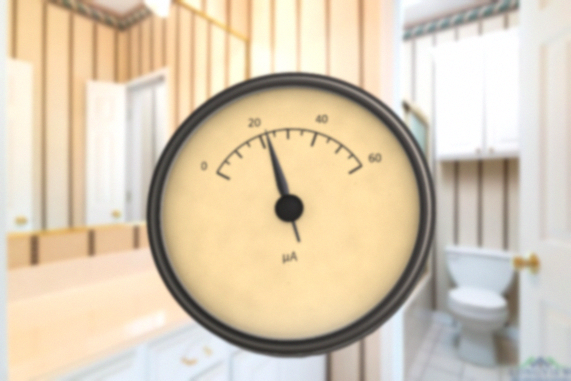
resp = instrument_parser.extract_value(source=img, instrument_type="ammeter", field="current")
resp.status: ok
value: 22.5 µA
